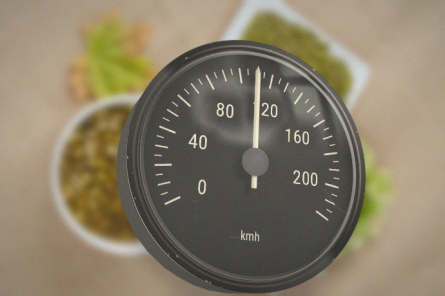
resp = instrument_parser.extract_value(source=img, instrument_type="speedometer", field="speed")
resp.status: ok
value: 110 km/h
